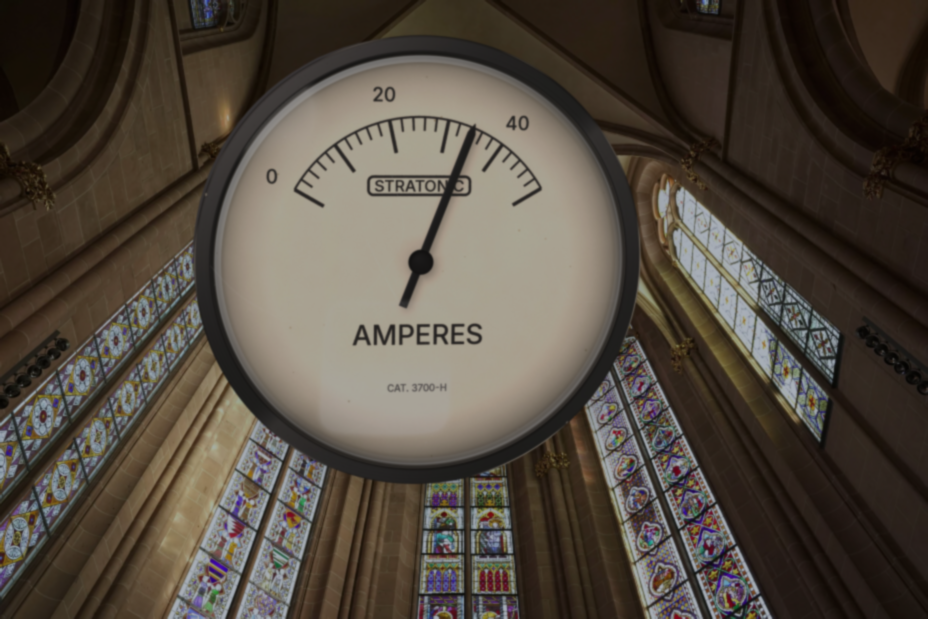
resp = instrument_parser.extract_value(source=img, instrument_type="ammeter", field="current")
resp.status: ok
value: 34 A
